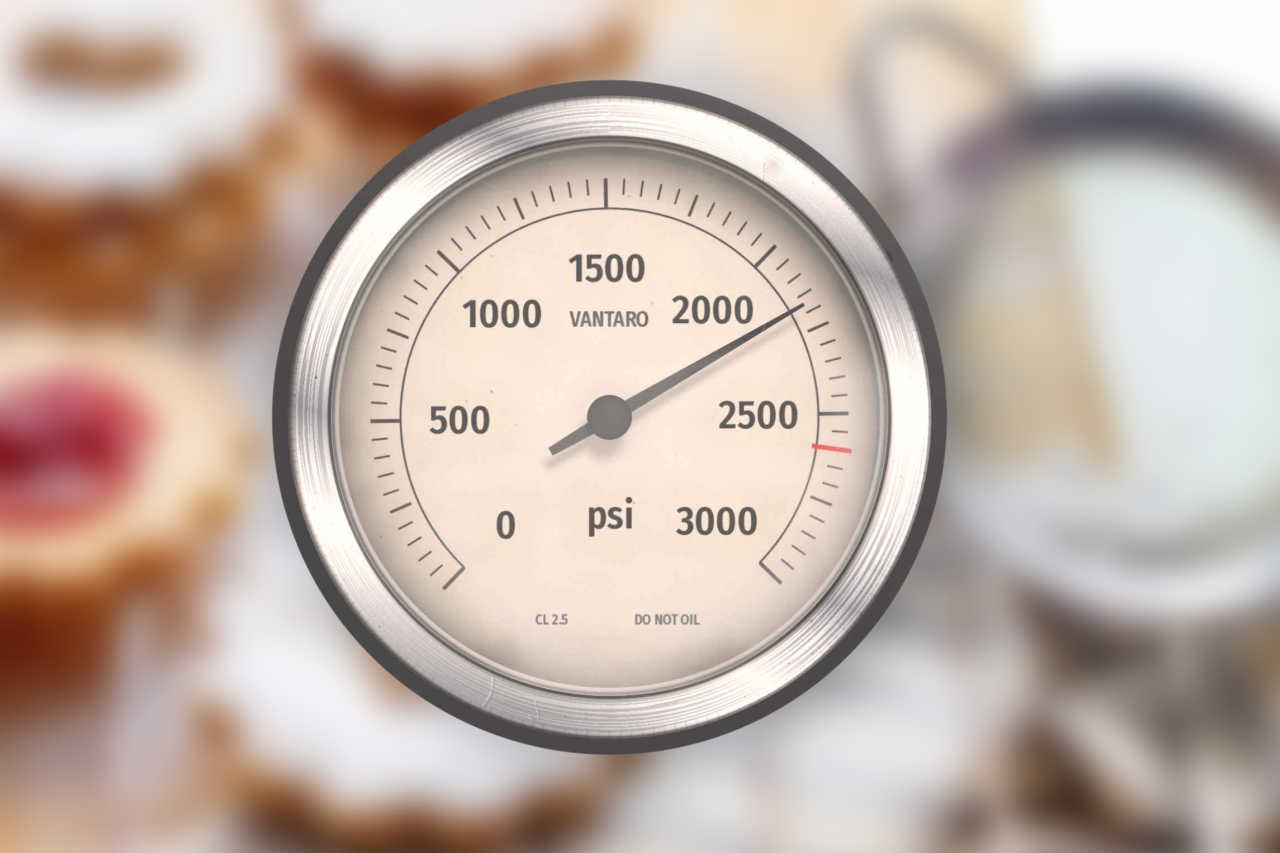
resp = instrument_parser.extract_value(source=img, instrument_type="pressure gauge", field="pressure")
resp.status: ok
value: 2175 psi
